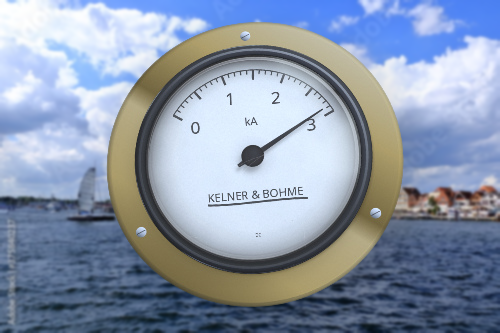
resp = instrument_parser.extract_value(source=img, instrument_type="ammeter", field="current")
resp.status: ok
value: 2.9 kA
